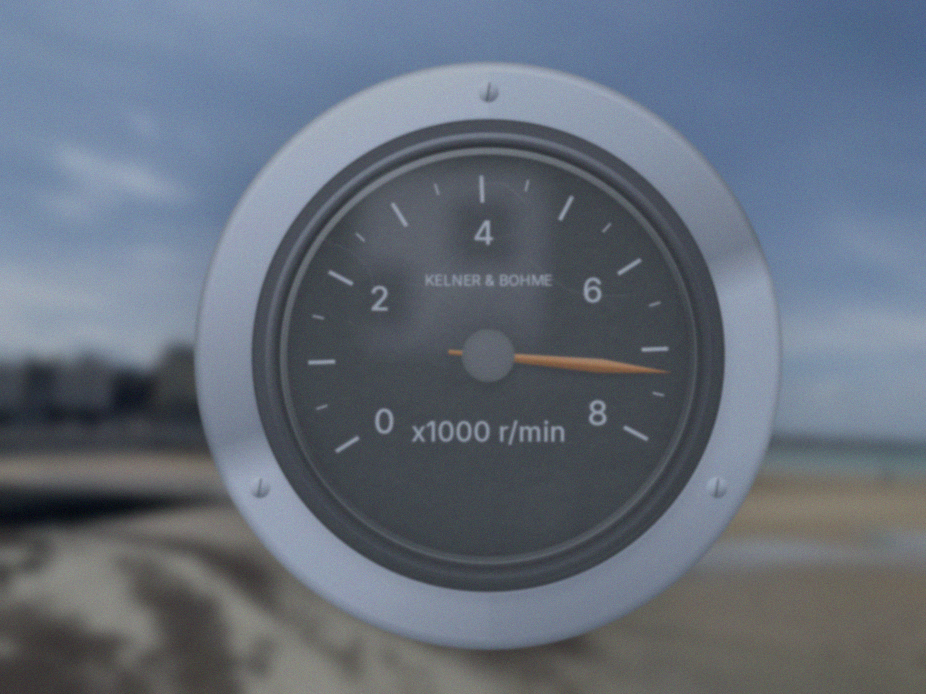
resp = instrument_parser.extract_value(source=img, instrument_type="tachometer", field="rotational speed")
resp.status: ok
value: 7250 rpm
